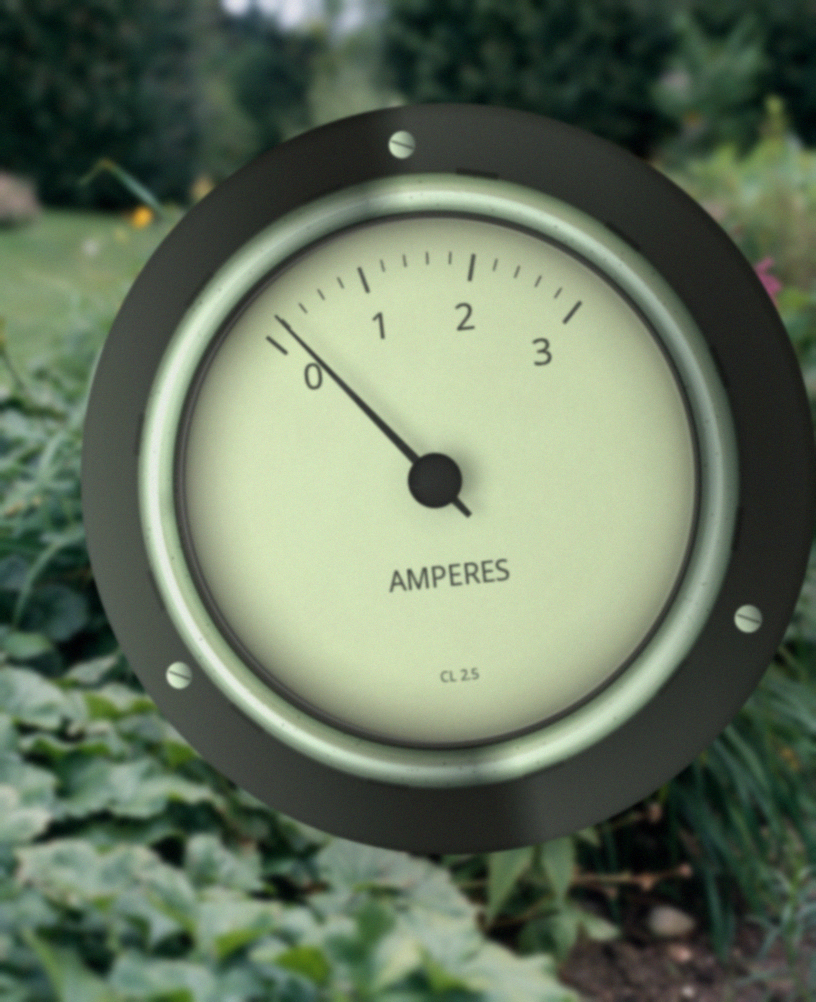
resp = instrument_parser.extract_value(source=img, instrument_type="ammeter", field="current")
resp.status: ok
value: 0.2 A
